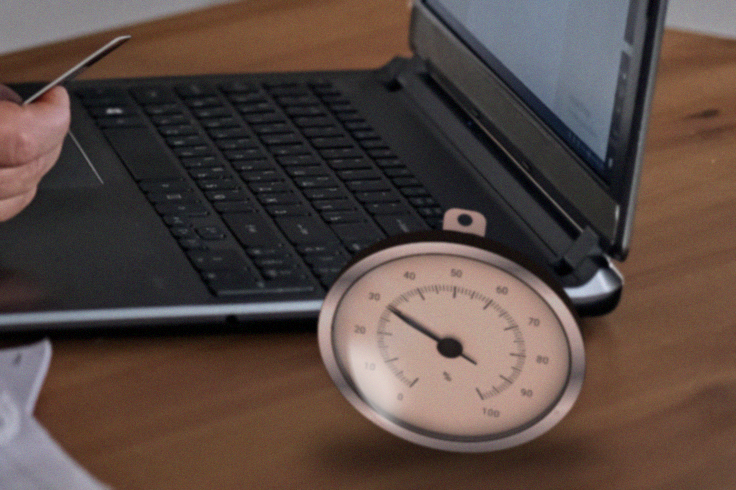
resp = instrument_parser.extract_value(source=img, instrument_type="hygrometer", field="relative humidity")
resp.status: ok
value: 30 %
